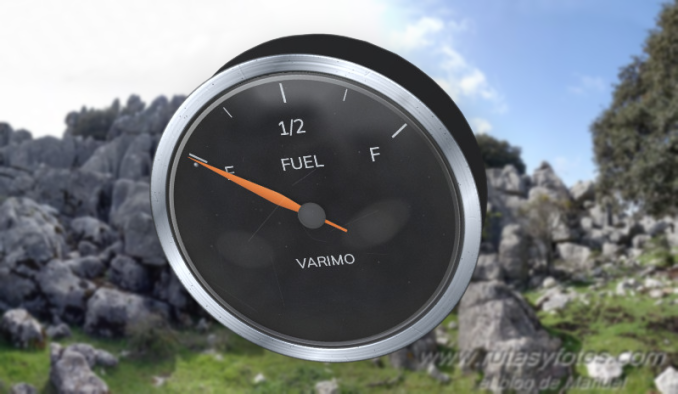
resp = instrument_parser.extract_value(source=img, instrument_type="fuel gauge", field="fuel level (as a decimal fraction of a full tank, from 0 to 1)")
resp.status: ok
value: 0
